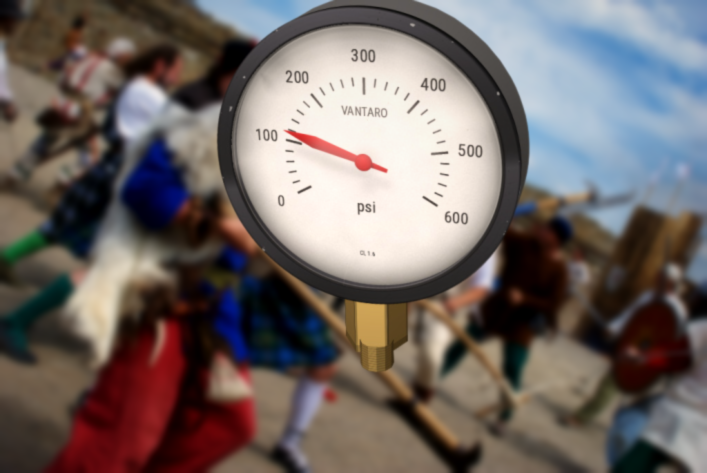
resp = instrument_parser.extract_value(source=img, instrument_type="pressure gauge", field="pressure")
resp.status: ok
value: 120 psi
